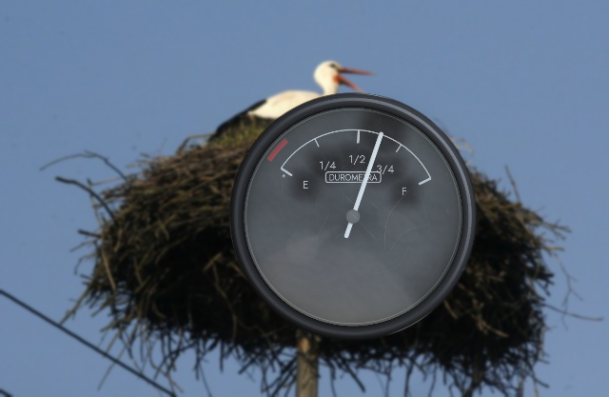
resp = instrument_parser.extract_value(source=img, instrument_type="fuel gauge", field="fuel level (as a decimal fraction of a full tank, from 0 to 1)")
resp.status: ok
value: 0.625
